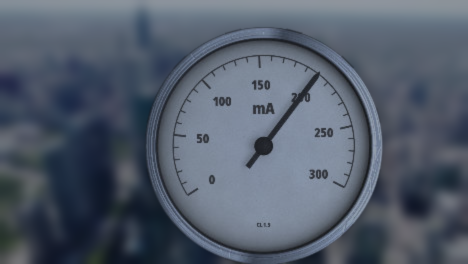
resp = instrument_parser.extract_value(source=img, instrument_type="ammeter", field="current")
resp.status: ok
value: 200 mA
